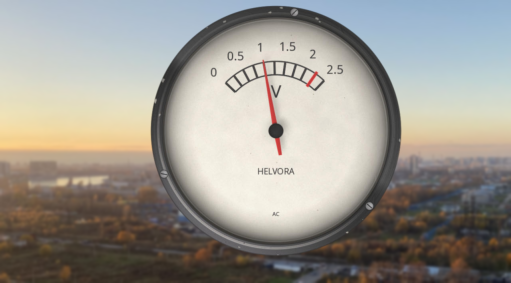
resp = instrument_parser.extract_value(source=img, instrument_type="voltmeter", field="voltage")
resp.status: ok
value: 1 V
